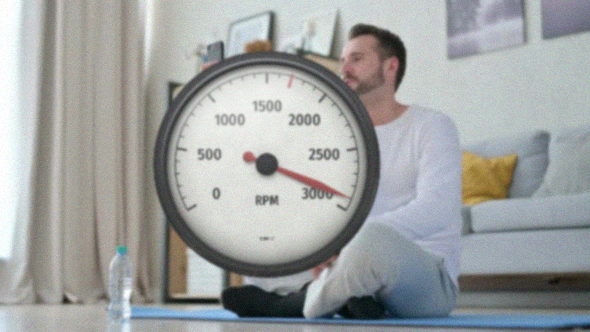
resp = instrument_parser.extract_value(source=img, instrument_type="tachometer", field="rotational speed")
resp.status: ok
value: 2900 rpm
